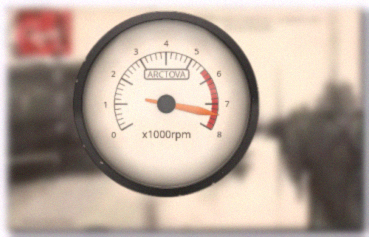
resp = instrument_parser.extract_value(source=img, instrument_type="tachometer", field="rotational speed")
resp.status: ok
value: 7400 rpm
